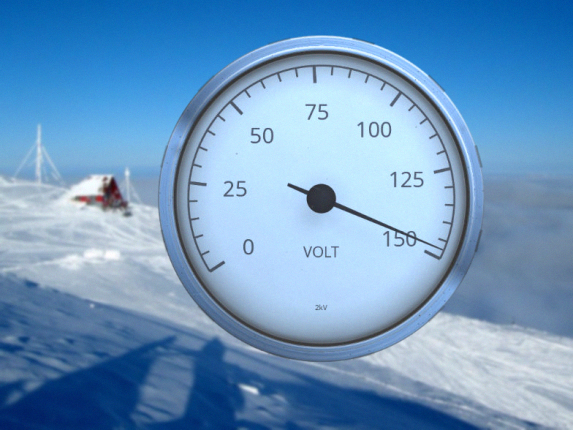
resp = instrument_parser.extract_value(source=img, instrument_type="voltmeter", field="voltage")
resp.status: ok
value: 147.5 V
